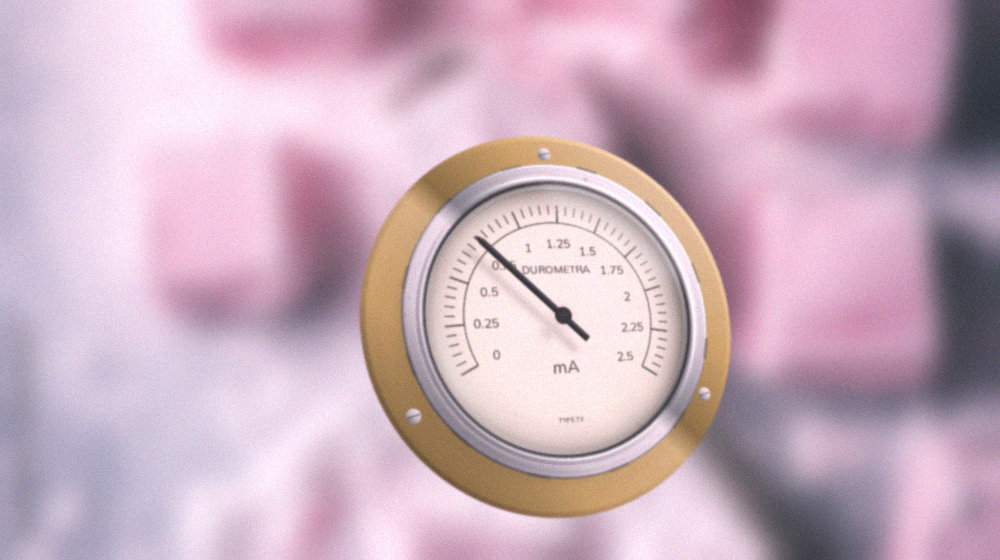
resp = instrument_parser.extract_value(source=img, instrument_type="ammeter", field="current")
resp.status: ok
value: 0.75 mA
